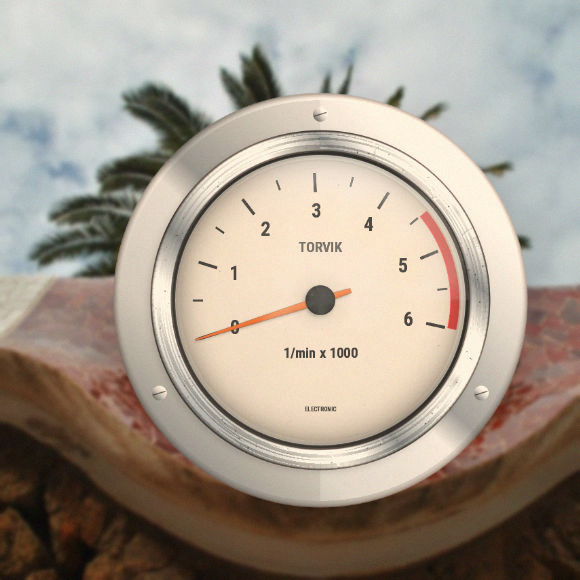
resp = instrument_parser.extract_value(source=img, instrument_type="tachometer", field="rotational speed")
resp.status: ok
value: 0 rpm
